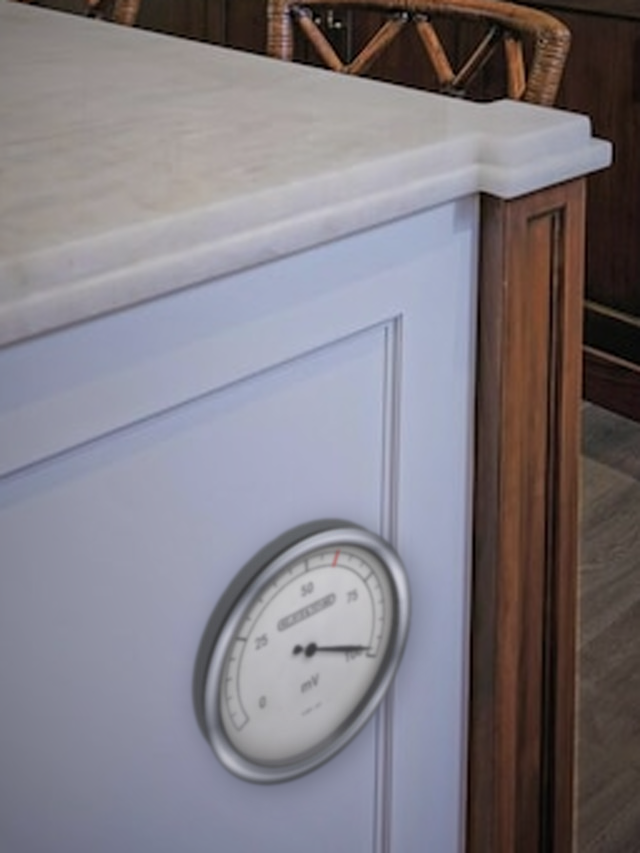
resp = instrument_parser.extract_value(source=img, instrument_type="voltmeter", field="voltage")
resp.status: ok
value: 97.5 mV
